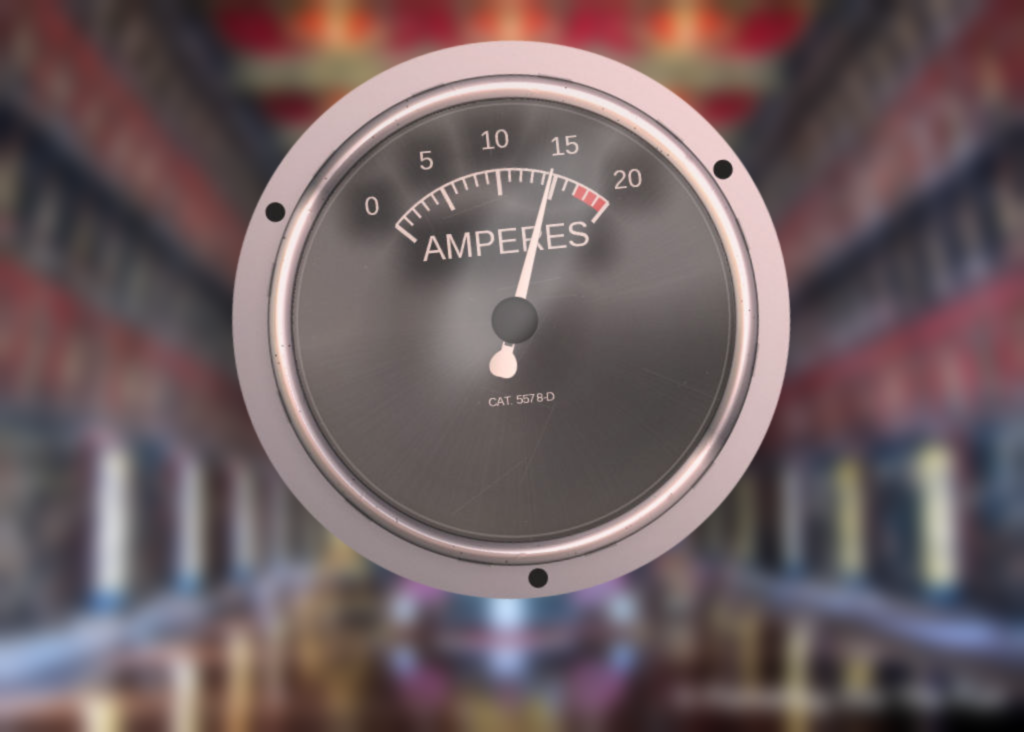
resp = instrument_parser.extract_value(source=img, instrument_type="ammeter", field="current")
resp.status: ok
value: 14.5 A
